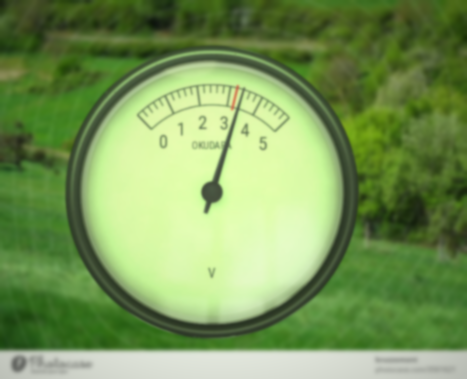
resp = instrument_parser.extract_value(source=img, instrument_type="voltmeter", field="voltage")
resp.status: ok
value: 3.4 V
